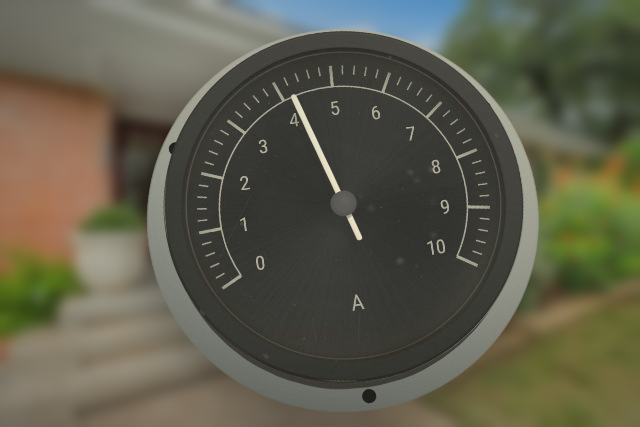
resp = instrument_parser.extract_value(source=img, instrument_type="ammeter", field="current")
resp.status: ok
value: 4.2 A
